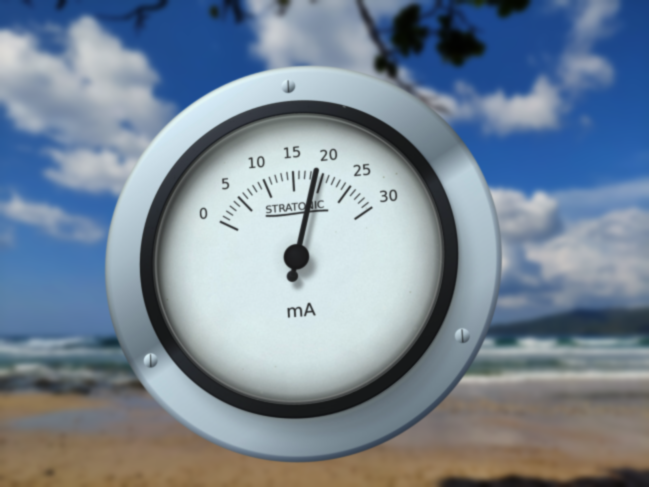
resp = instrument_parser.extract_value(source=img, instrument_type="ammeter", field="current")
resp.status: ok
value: 19 mA
